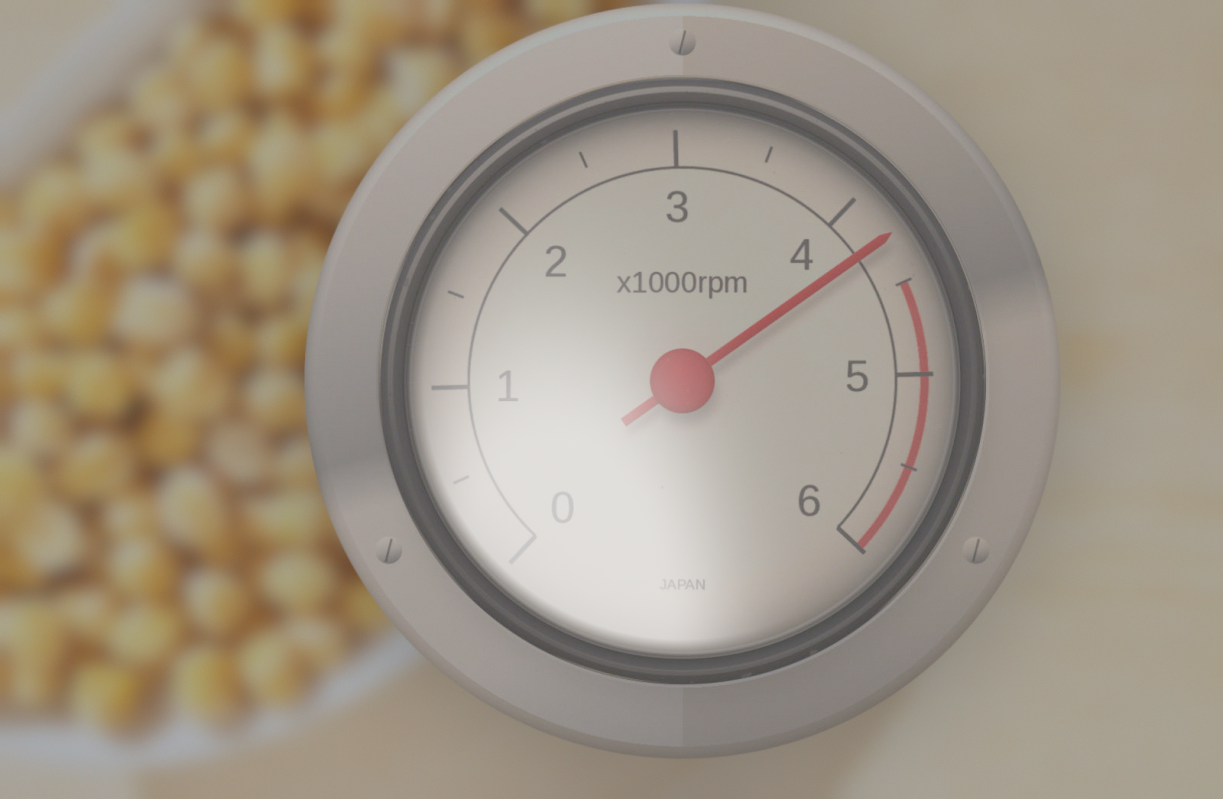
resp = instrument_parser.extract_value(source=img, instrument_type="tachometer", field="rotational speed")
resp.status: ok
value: 4250 rpm
